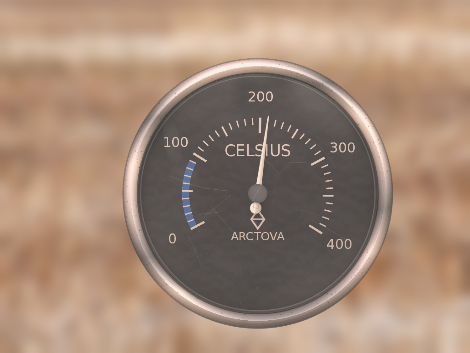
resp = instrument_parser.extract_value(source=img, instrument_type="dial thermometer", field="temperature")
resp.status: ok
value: 210 °C
